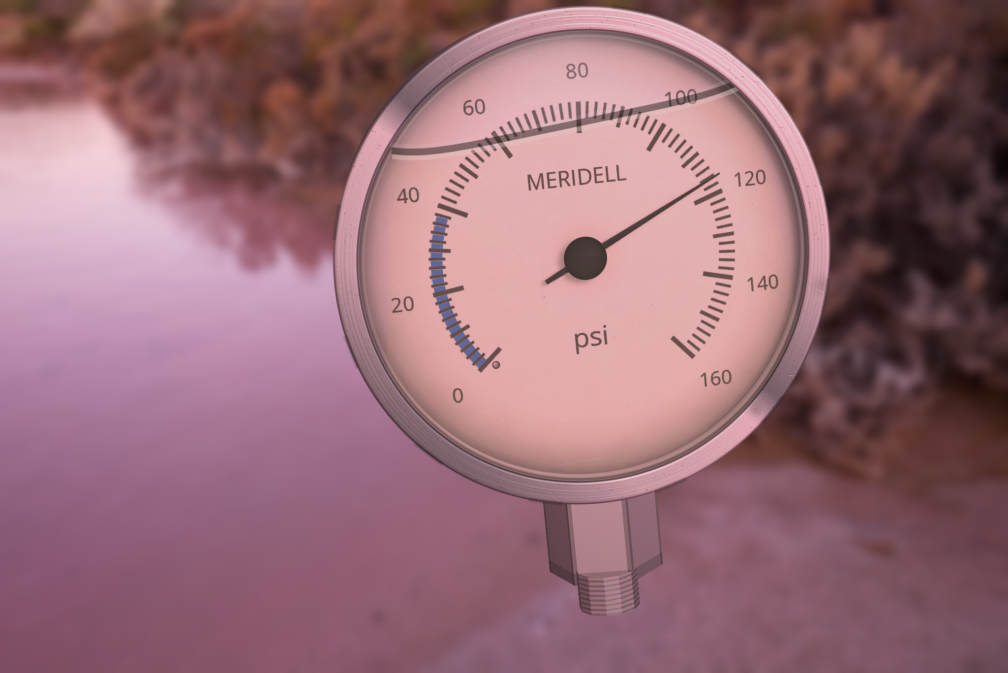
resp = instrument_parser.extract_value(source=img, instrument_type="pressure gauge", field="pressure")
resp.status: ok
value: 116 psi
